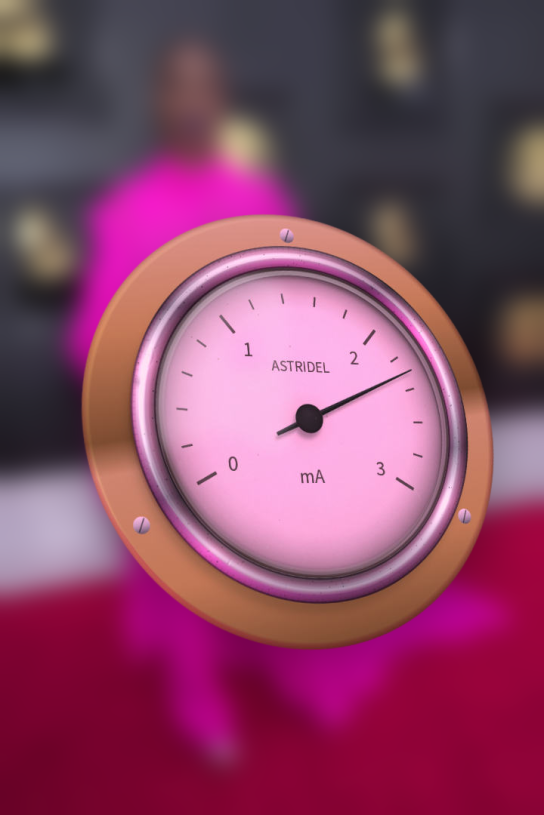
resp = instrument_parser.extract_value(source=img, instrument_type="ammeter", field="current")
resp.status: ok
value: 2.3 mA
